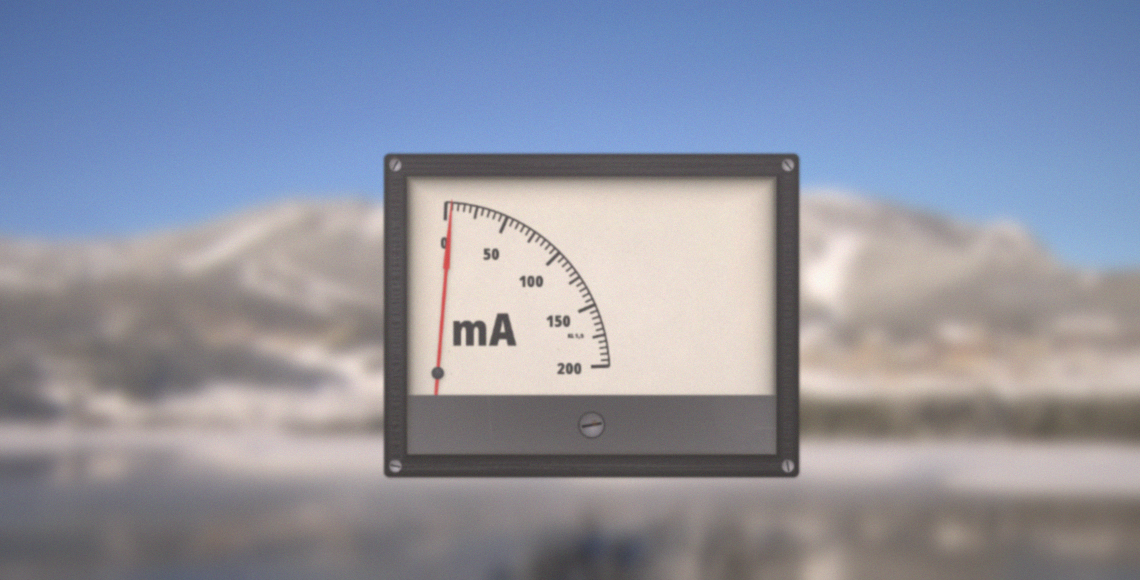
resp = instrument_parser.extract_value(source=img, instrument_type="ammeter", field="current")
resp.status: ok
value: 5 mA
